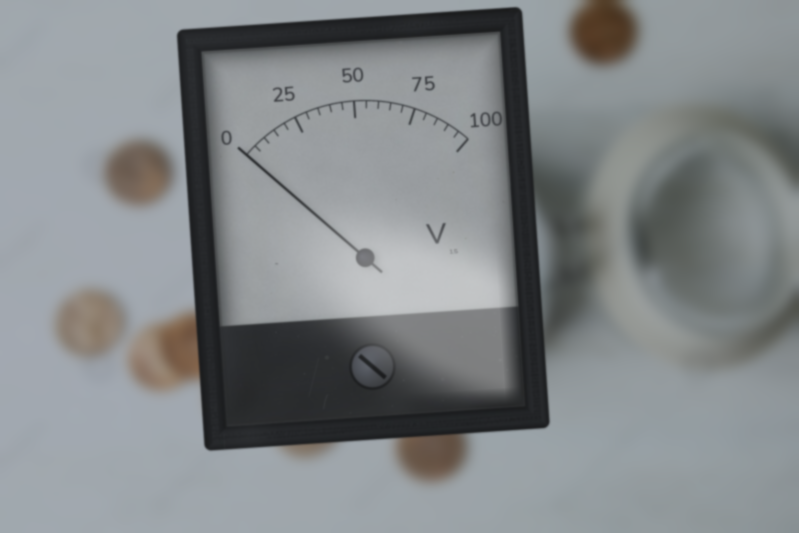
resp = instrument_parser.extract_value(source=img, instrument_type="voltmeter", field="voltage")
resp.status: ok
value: 0 V
